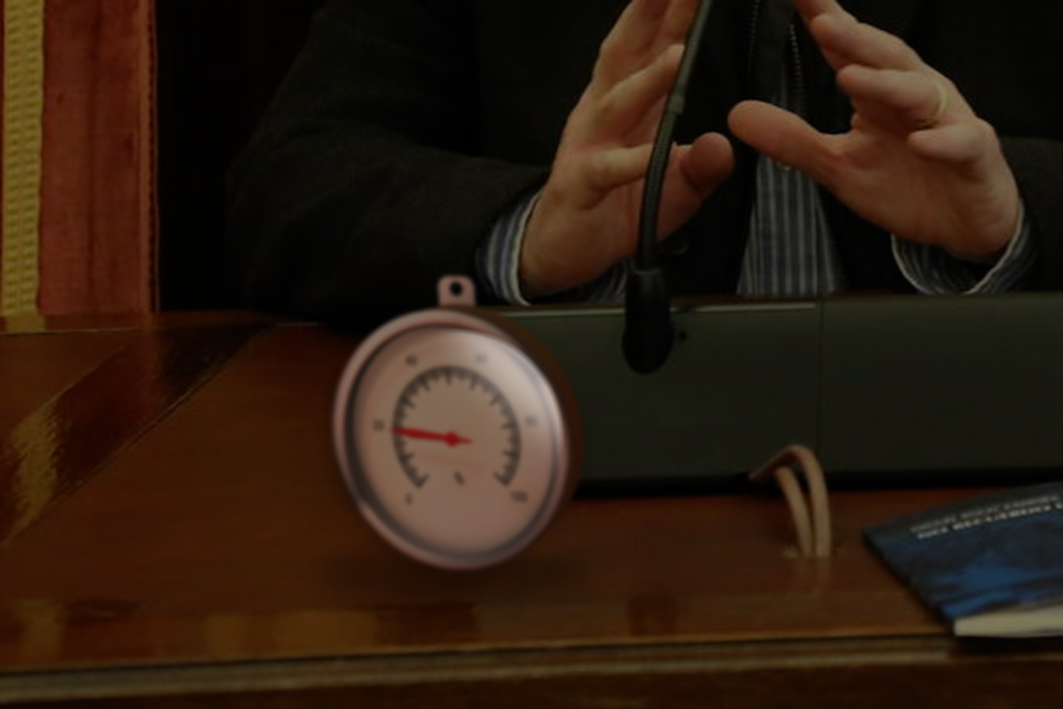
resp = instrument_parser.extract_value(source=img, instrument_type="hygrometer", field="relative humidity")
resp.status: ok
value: 20 %
